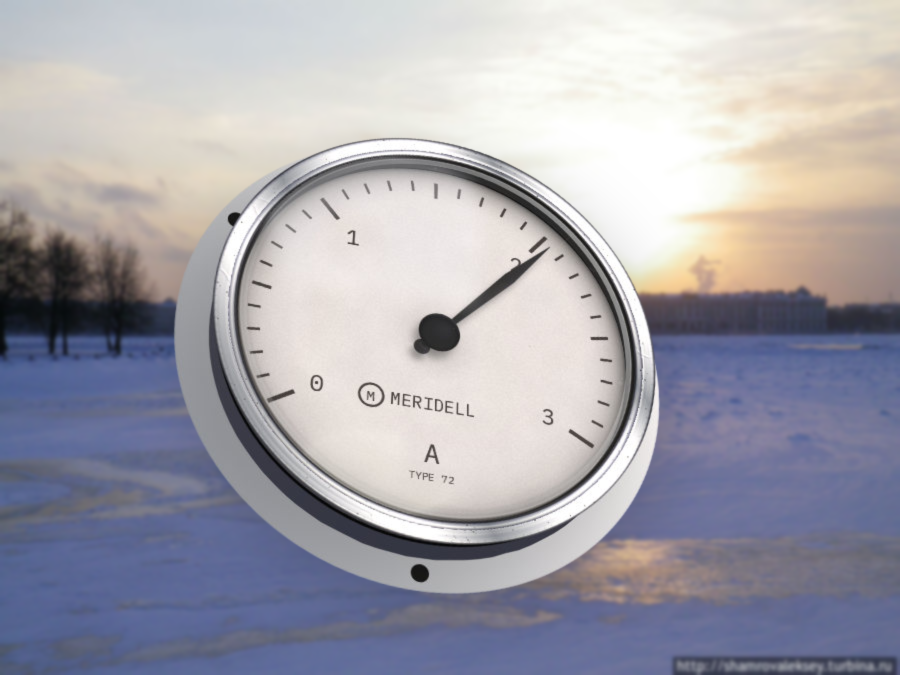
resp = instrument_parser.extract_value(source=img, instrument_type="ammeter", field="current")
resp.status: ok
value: 2.05 A
